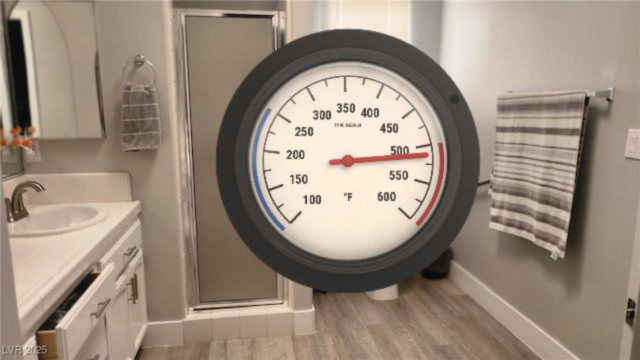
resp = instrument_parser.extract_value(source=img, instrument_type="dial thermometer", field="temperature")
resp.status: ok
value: 512.5 °F
